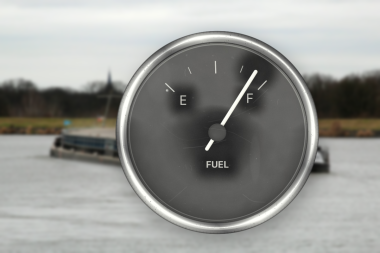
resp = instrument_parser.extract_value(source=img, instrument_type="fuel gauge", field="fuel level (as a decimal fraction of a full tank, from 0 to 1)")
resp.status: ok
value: 0.875
